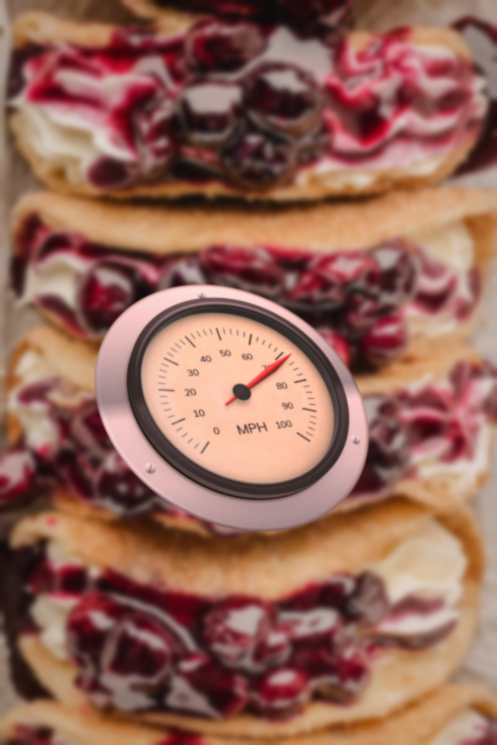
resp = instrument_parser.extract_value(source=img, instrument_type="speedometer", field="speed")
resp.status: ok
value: 72 mph
